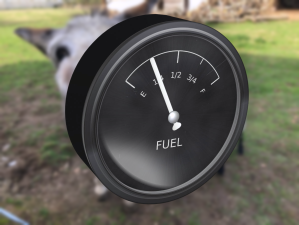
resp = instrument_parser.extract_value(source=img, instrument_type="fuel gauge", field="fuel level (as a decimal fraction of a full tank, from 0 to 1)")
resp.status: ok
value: 0.25
